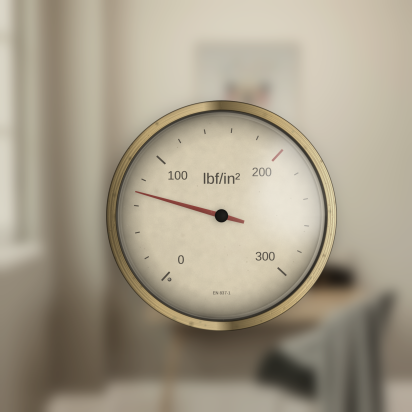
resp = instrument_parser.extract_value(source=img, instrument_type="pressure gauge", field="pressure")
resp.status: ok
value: 70 psi
